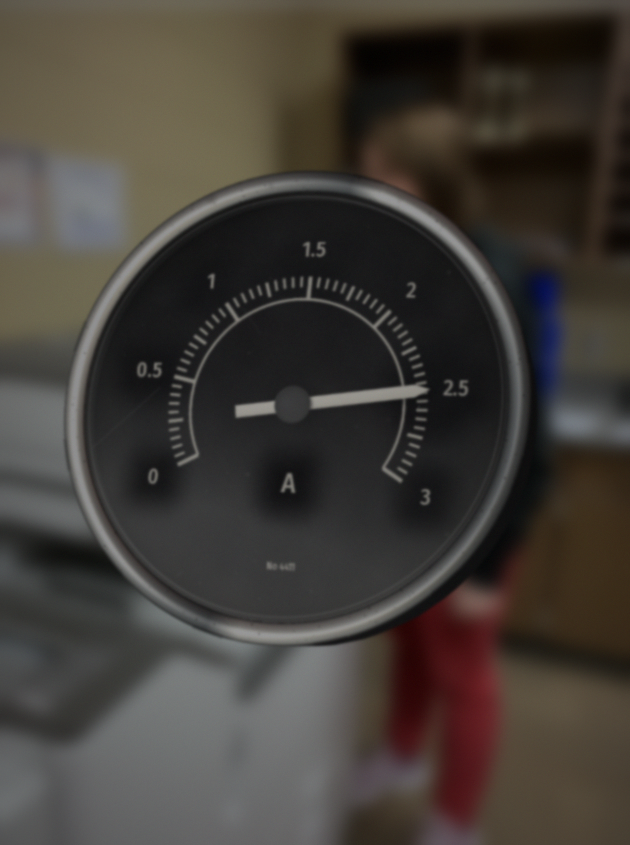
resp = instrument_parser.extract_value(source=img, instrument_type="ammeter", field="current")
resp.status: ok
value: 2.5 A
